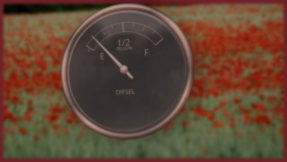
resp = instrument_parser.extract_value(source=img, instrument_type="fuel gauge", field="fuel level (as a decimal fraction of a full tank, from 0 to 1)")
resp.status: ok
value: 0.125
